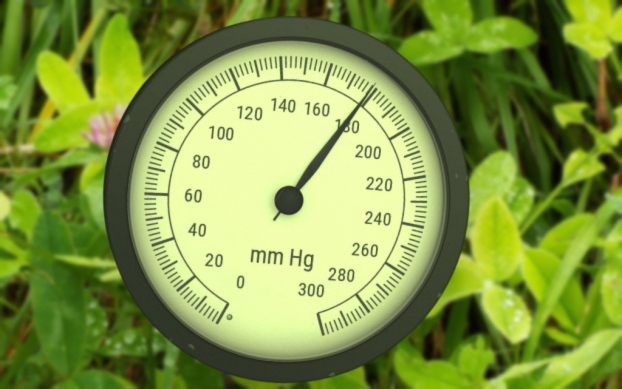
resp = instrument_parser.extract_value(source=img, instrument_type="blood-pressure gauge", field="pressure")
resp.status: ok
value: 178 mmHg
